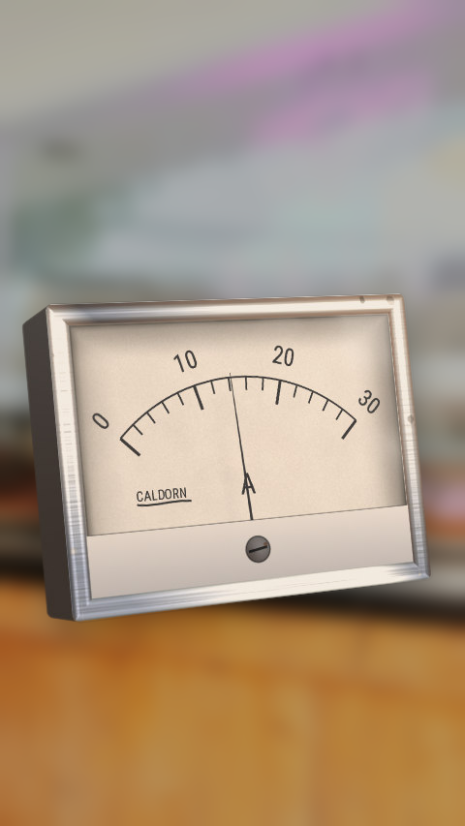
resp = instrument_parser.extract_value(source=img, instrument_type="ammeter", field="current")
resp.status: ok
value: 14 A
